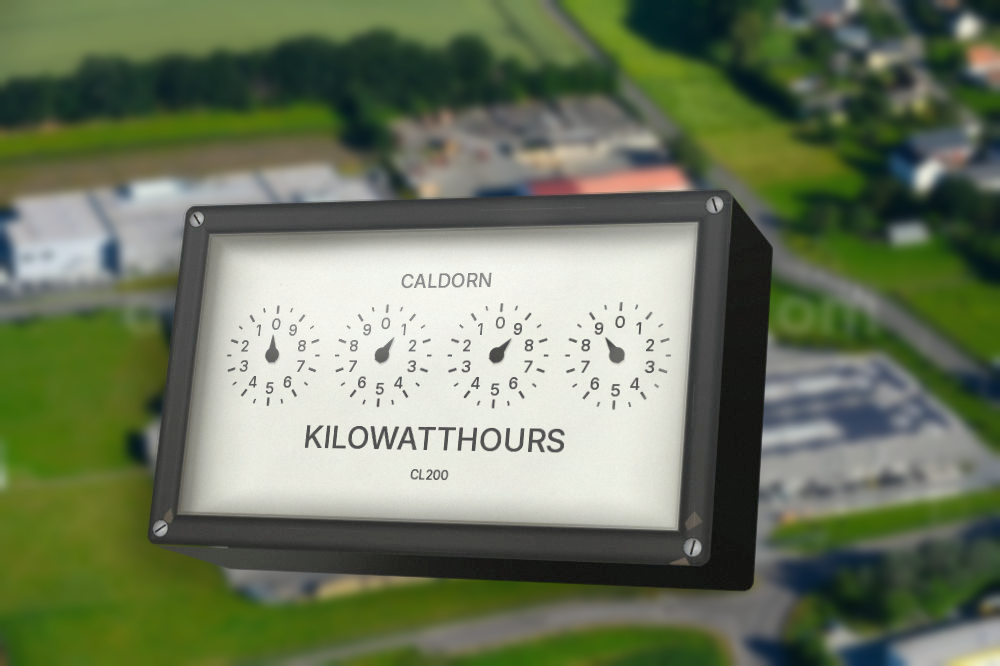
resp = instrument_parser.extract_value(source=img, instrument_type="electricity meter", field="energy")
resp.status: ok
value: 89 kWh
